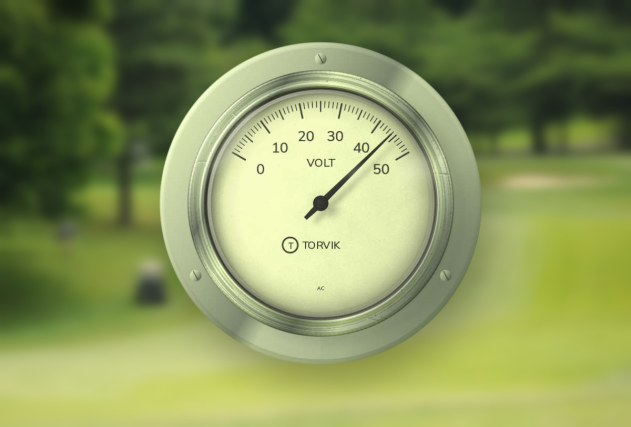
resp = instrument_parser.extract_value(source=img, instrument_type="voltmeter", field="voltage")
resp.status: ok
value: 44 V
